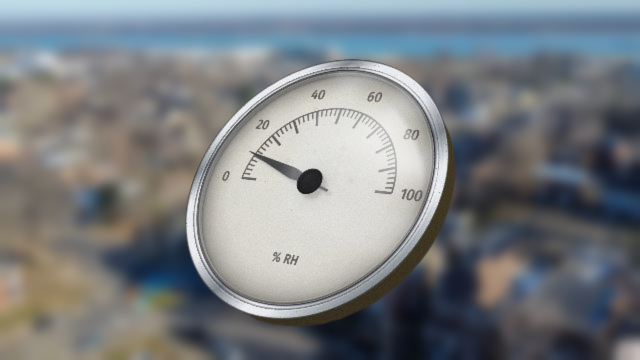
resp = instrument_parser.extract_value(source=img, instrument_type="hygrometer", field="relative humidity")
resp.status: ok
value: 10 %
